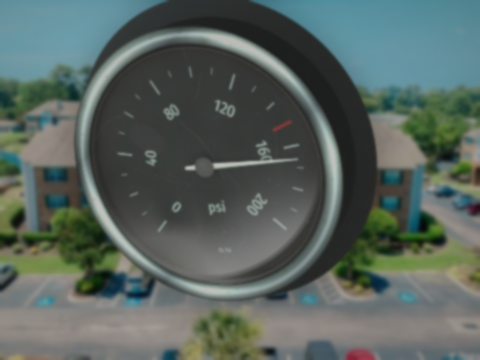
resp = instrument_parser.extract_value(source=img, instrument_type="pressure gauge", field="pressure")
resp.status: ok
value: 165 psi
